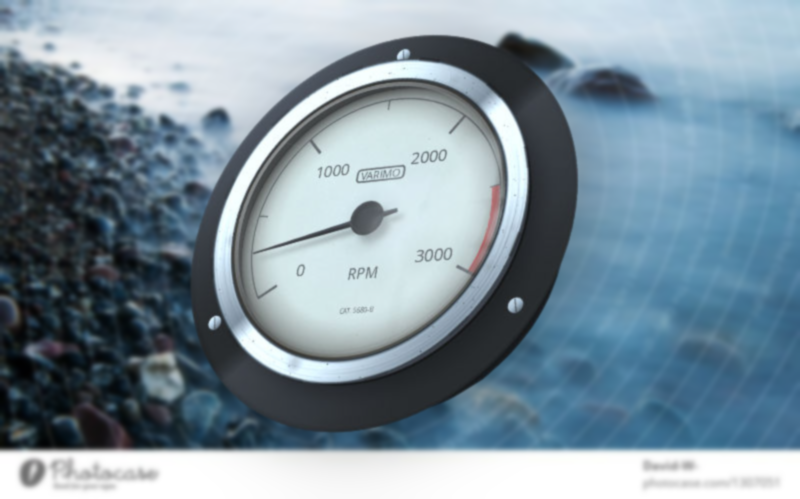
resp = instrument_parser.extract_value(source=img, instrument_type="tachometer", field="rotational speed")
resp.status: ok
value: 250 rpm
